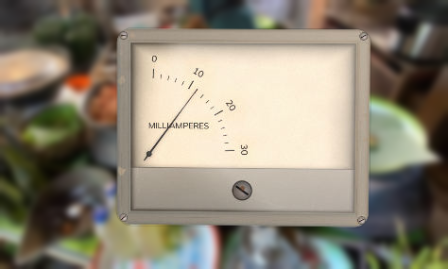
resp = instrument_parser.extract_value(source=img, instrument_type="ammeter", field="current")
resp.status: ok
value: 12 mA
